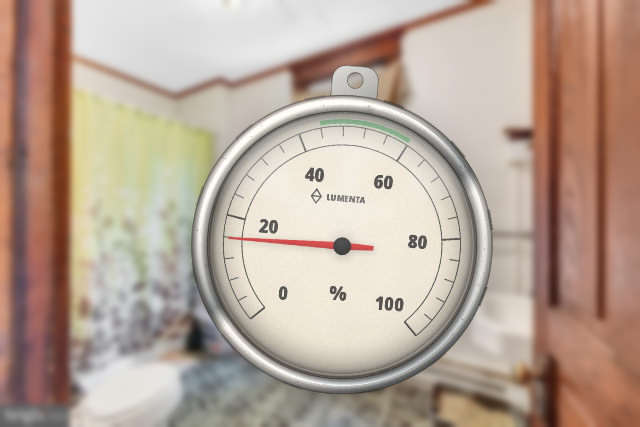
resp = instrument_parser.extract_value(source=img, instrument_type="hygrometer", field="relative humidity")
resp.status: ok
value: 16 %
